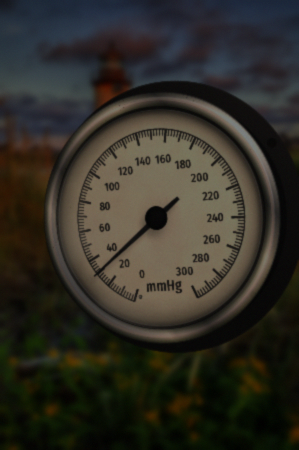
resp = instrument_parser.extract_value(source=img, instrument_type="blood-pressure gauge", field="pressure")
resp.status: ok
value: 30 mmHg
